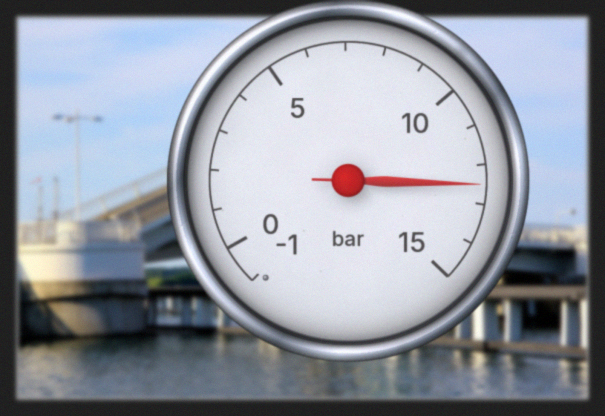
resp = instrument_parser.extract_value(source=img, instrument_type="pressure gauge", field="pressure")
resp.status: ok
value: 12.5 bar
